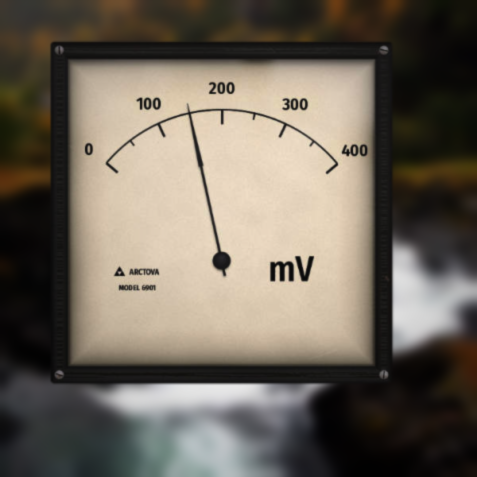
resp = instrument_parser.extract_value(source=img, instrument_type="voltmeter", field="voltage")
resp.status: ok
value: 150 mV
